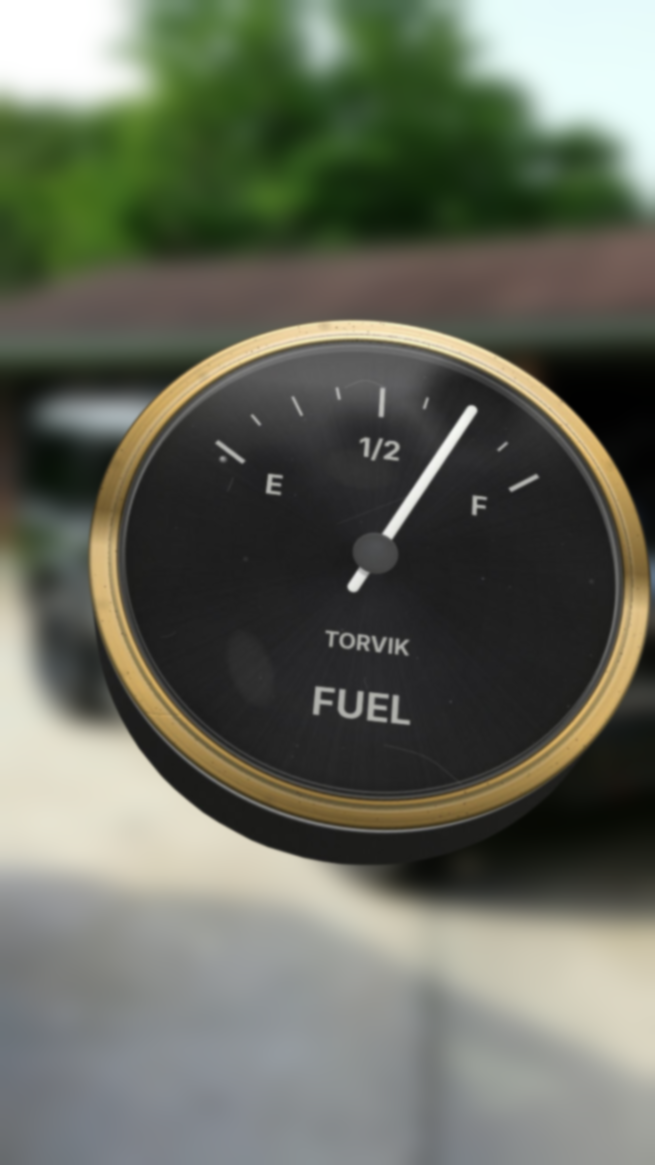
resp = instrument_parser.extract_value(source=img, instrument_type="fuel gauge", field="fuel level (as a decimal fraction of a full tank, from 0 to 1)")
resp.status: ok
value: 0.75
